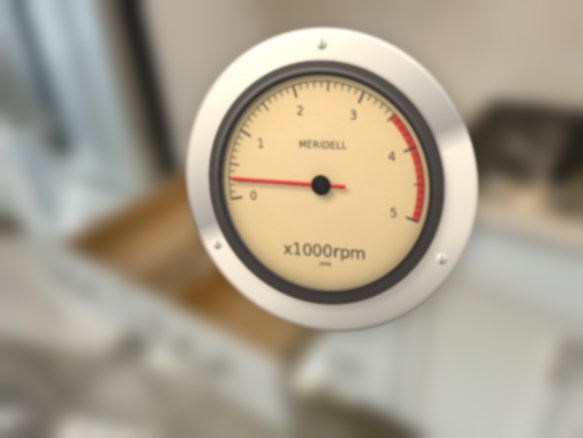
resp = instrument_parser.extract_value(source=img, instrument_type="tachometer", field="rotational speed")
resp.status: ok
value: 300 rpm
